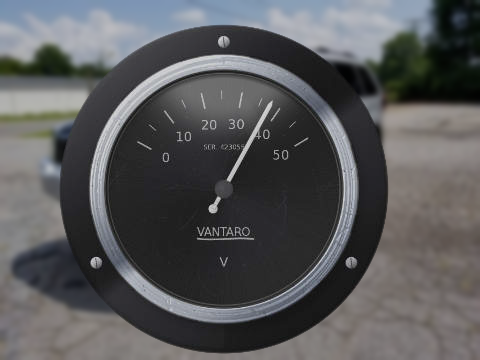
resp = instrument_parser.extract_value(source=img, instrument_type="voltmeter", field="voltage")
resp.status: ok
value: 37.5 V
